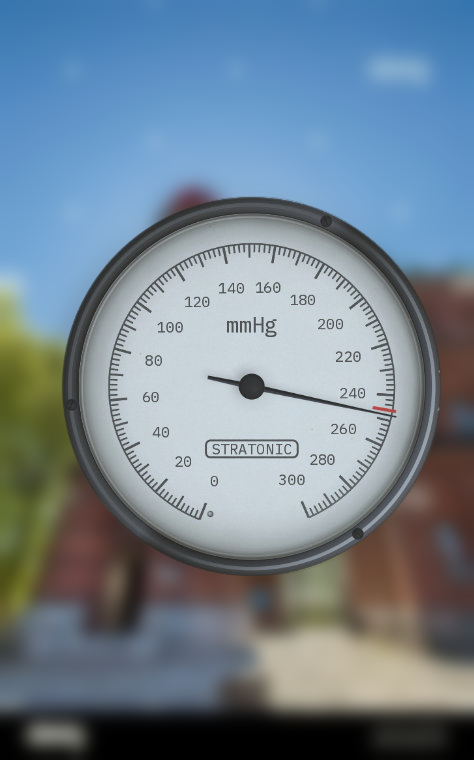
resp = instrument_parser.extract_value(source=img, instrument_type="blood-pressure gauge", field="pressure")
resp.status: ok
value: 248 mmHg
